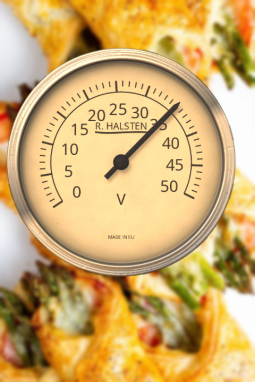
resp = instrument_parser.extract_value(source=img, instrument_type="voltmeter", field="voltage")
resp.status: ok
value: 35 V
